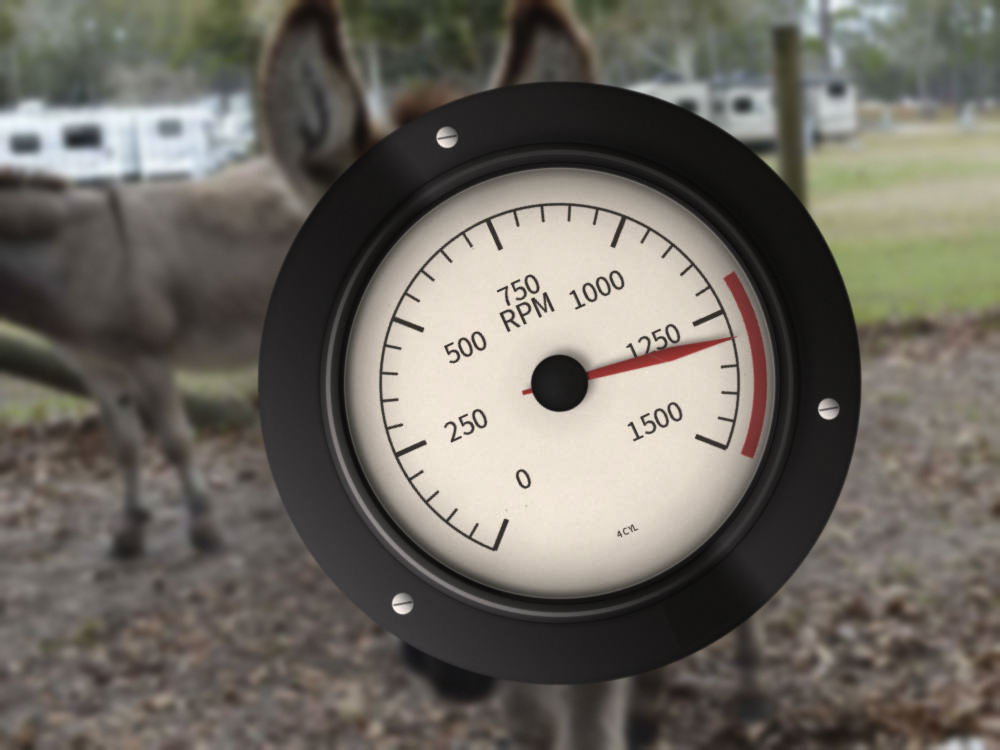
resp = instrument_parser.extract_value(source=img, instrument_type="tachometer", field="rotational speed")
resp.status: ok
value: 1300 rpm
